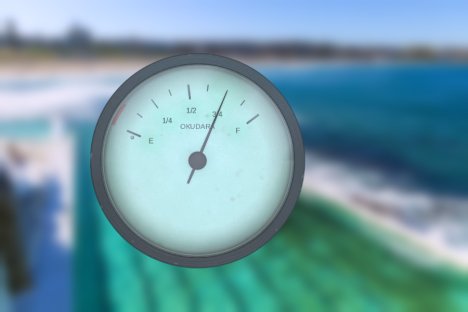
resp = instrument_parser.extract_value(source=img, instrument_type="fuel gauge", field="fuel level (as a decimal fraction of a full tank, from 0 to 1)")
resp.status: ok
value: 0.75
